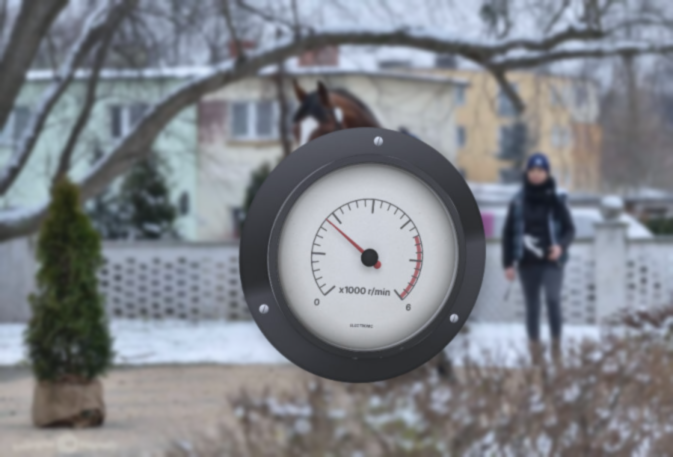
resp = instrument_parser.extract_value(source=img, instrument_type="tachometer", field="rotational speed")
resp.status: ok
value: 1800 rpm
